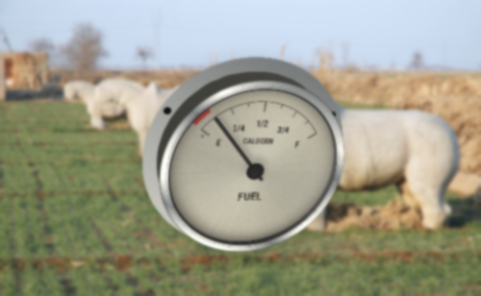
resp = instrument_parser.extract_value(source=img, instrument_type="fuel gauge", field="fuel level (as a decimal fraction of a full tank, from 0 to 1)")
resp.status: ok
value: 0.125
